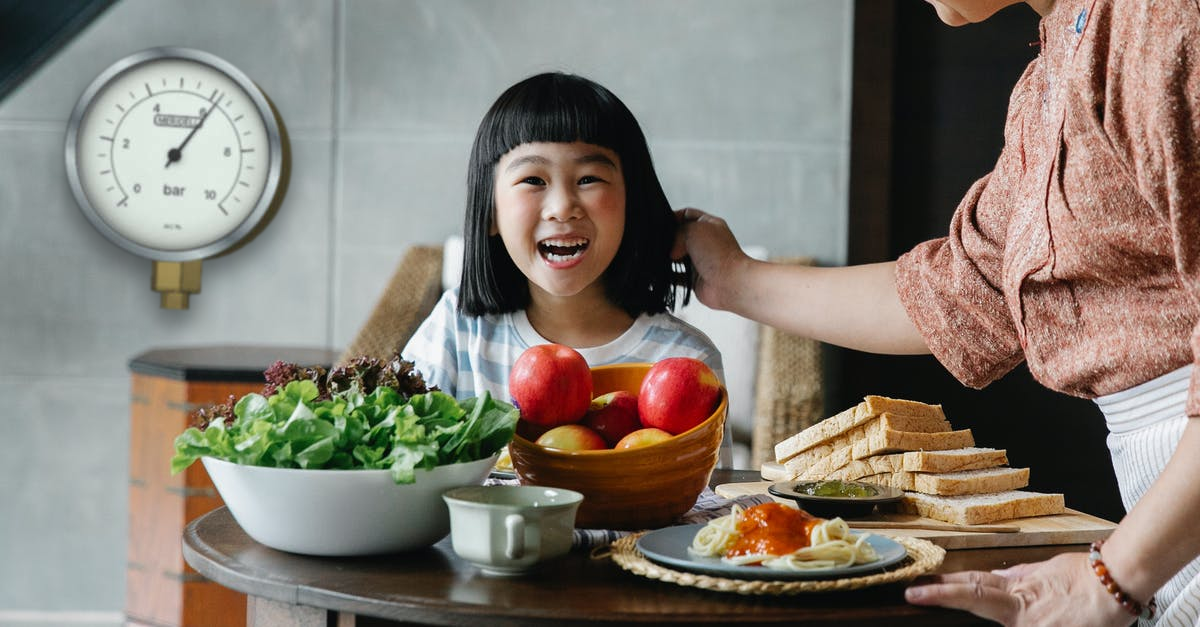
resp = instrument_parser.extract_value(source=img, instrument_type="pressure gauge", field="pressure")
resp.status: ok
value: 6.25 bar
